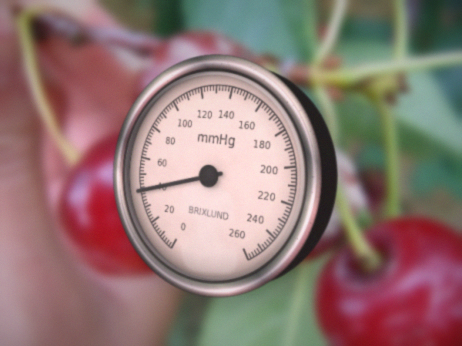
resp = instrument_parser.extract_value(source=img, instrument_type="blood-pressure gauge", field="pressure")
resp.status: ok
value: 40 mmHg
